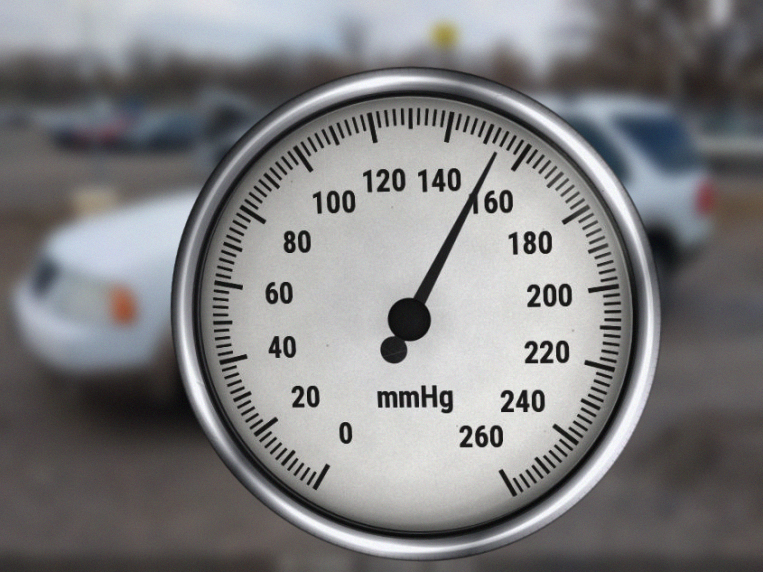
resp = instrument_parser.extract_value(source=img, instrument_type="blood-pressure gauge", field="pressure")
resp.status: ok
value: 154 mmHg
